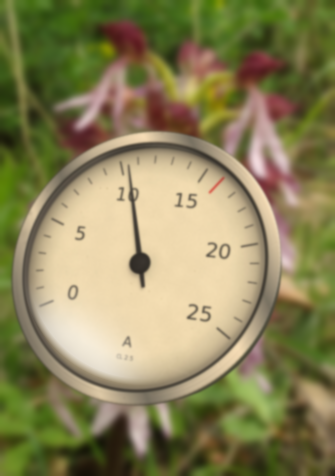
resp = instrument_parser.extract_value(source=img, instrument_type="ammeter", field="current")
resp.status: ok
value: 10.5 A
